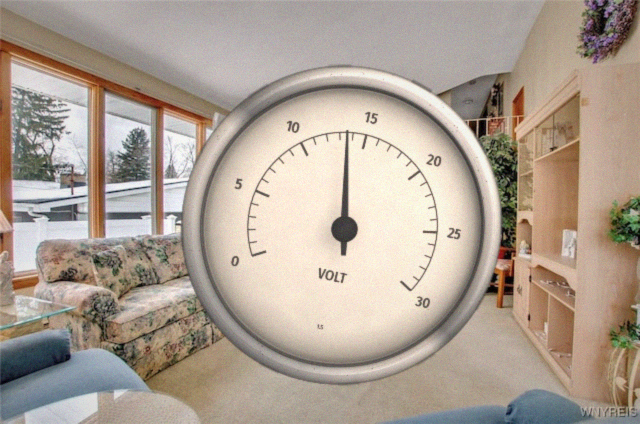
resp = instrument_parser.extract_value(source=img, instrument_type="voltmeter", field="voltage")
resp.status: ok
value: 13.5 V
